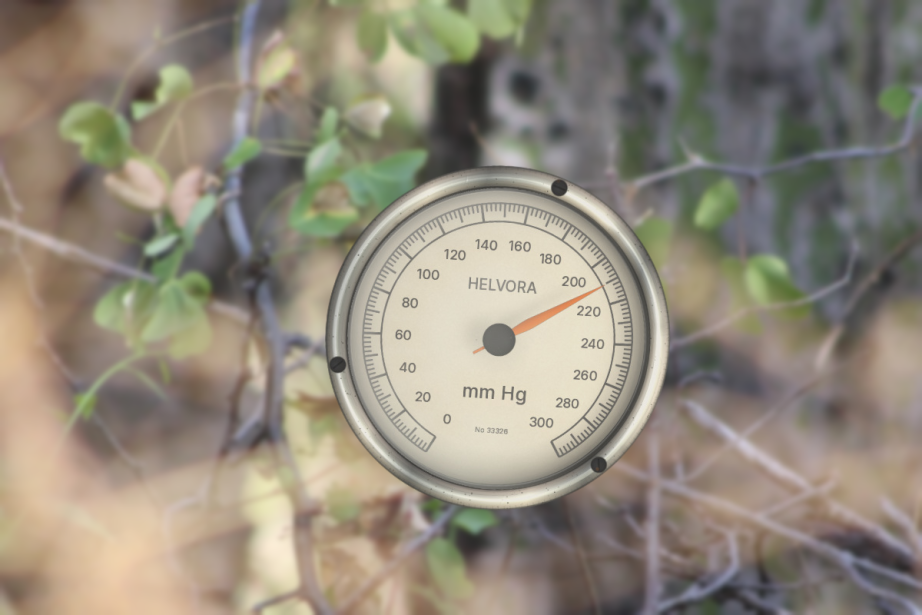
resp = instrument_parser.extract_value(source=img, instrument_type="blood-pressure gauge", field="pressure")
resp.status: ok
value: 210 mmHg
